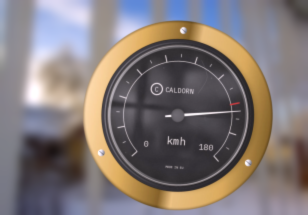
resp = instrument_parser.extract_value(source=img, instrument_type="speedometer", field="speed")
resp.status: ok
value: 145 km/h
